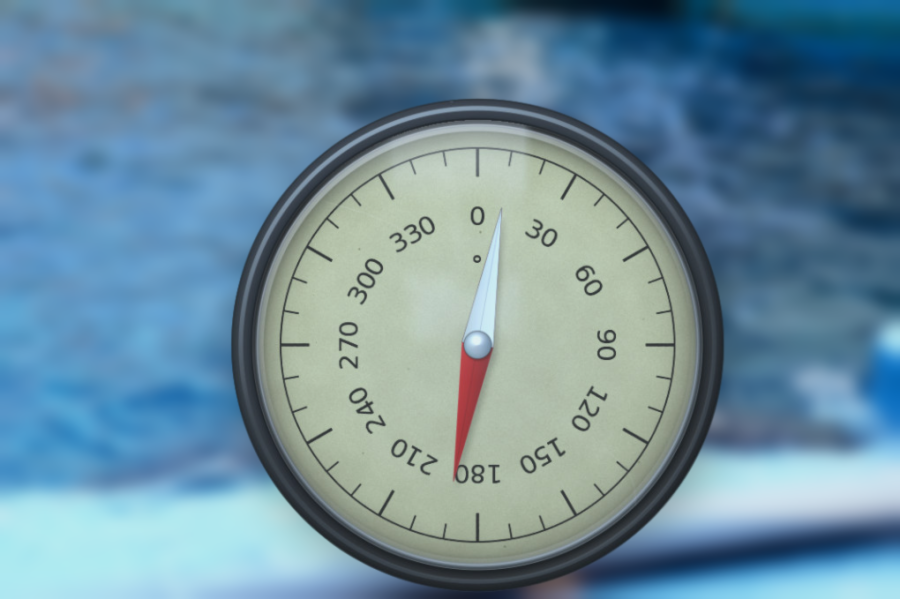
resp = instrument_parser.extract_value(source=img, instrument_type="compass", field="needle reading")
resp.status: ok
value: 190 °
